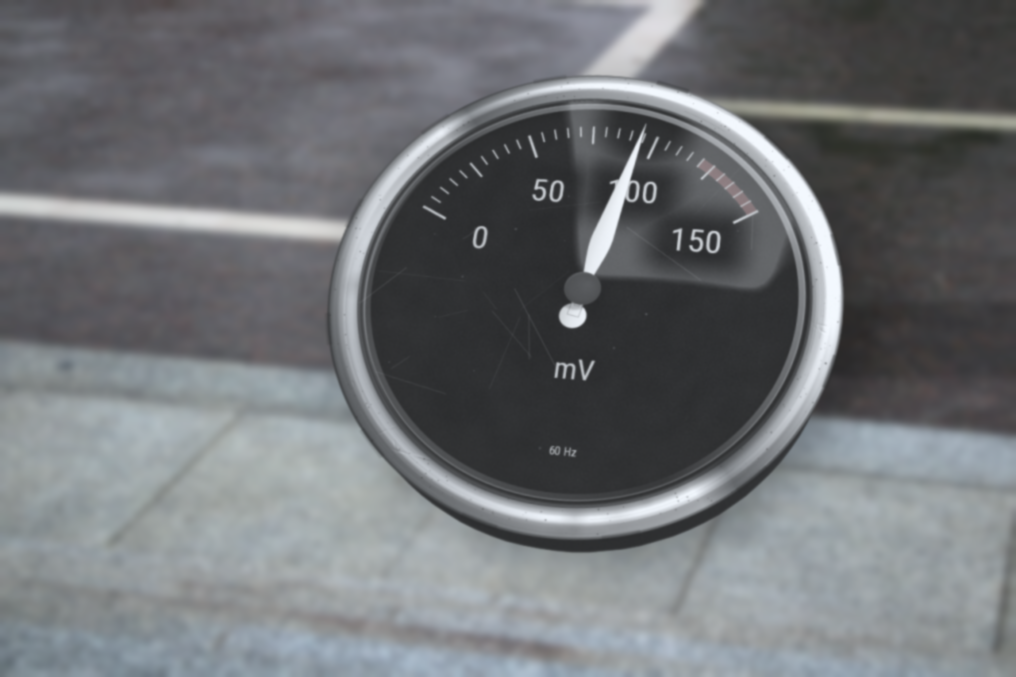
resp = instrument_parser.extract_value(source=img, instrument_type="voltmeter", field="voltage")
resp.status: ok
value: 95 mV
